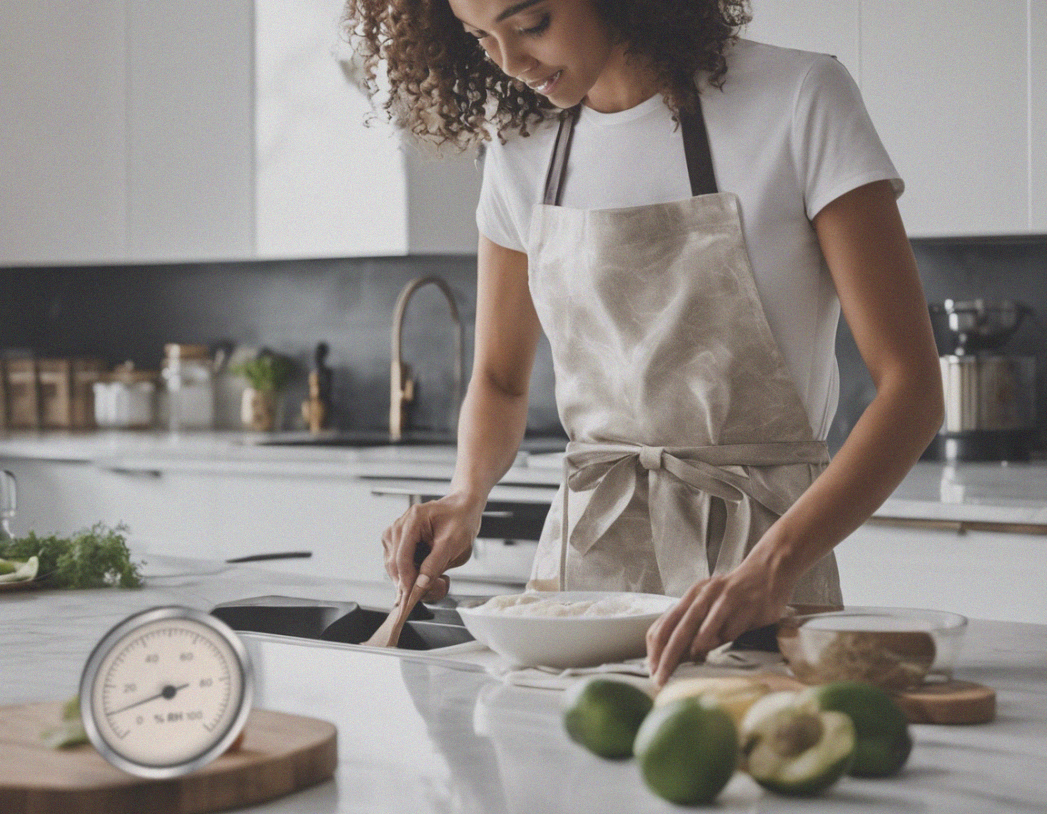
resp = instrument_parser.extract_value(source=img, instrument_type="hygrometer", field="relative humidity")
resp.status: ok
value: 10 %
